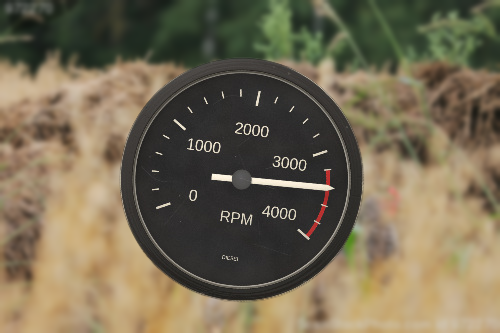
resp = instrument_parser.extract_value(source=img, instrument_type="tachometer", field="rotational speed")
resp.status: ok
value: 3400 rpm
